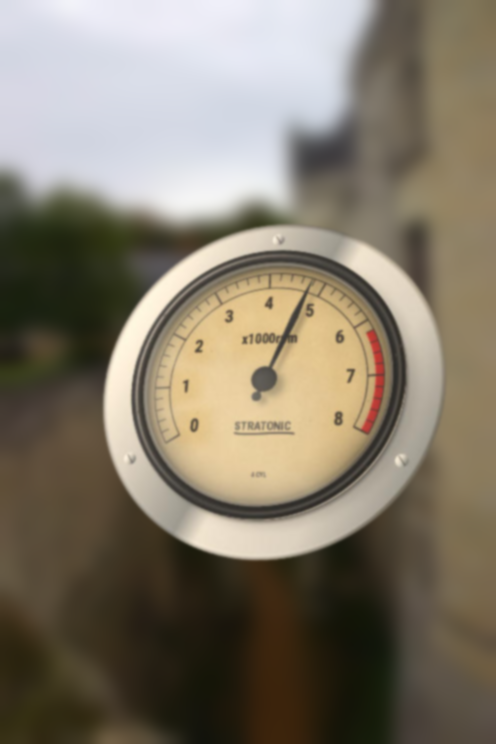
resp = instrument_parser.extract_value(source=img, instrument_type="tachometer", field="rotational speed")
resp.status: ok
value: 4800 rpm
